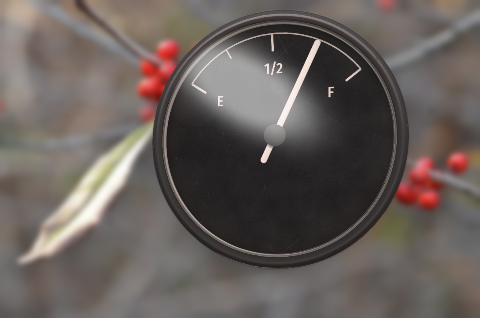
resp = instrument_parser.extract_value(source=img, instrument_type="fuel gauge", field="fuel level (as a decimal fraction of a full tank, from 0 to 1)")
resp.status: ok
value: 0.75
